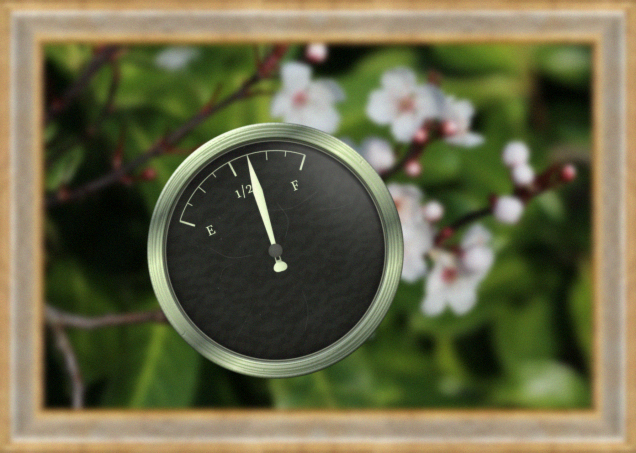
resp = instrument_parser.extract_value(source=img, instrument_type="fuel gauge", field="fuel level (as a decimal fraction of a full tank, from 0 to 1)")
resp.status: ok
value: 0.625
